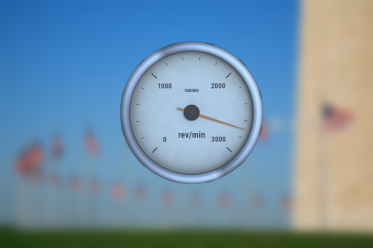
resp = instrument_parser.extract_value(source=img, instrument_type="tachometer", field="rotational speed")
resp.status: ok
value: 2700 rpm
